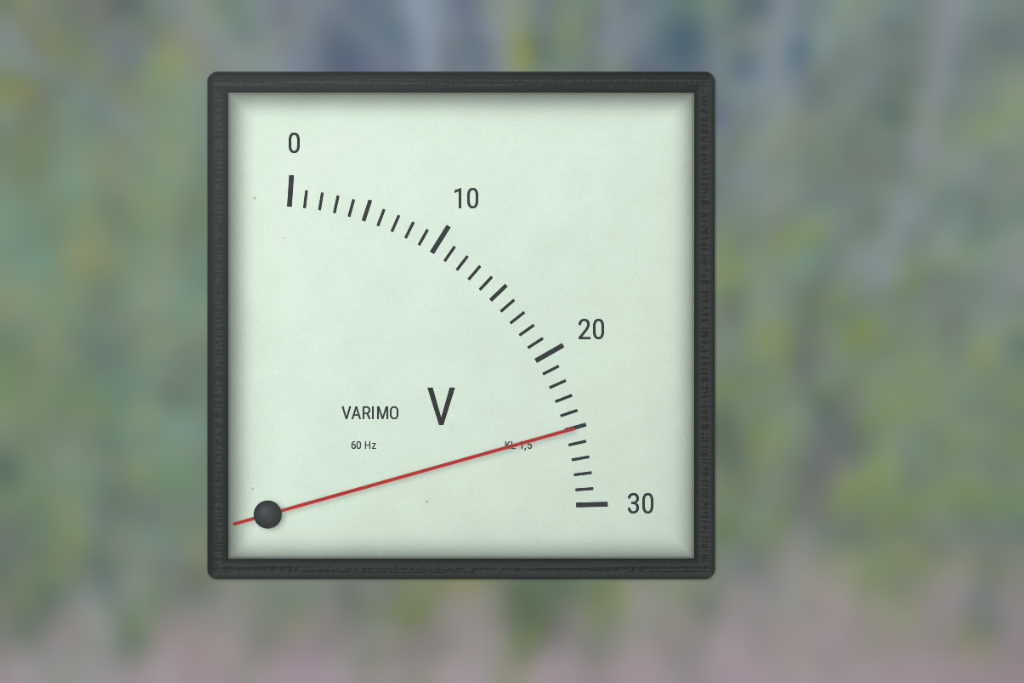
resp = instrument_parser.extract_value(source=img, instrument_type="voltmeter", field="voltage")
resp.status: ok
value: 25 V
